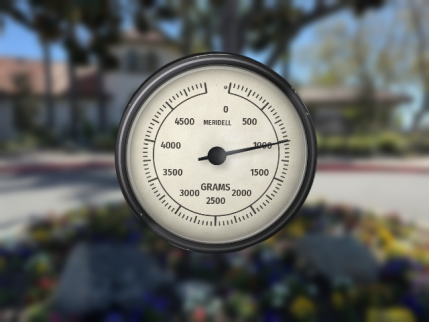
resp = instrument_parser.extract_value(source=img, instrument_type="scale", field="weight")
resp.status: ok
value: 1000 g
